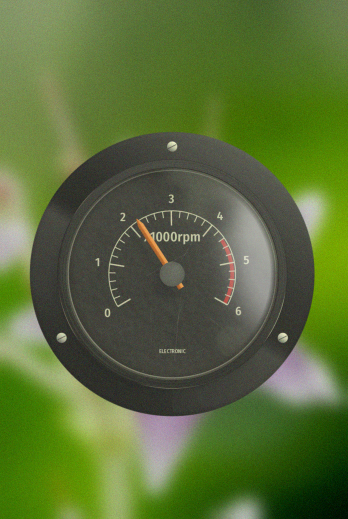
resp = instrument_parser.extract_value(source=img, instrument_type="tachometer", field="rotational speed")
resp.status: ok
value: 2200 rpm
